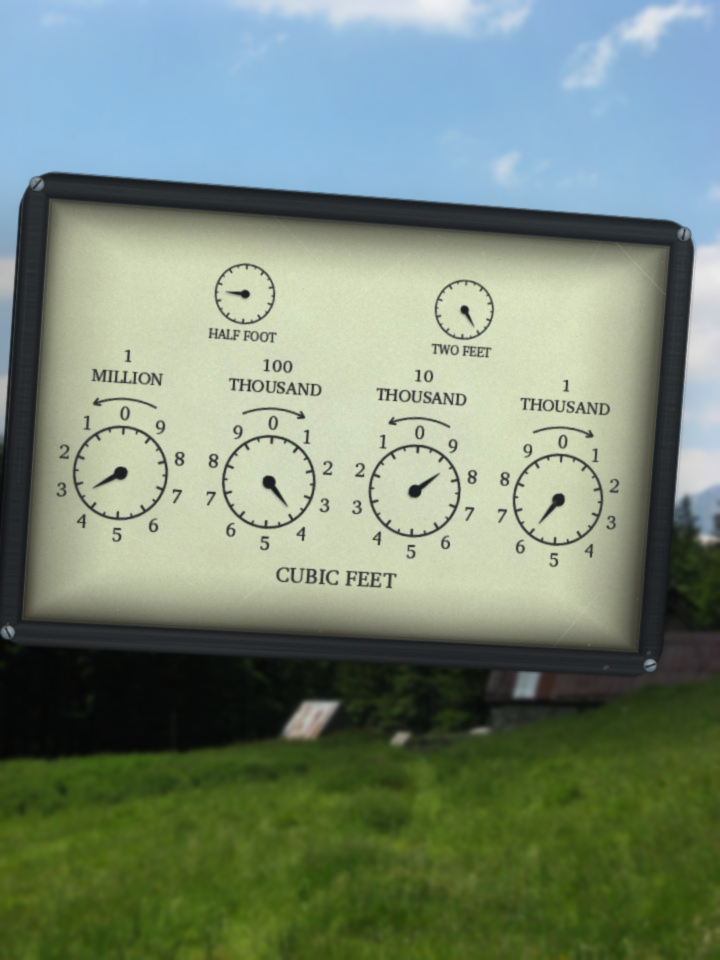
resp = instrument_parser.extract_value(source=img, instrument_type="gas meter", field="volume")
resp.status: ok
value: 338600 ft³
